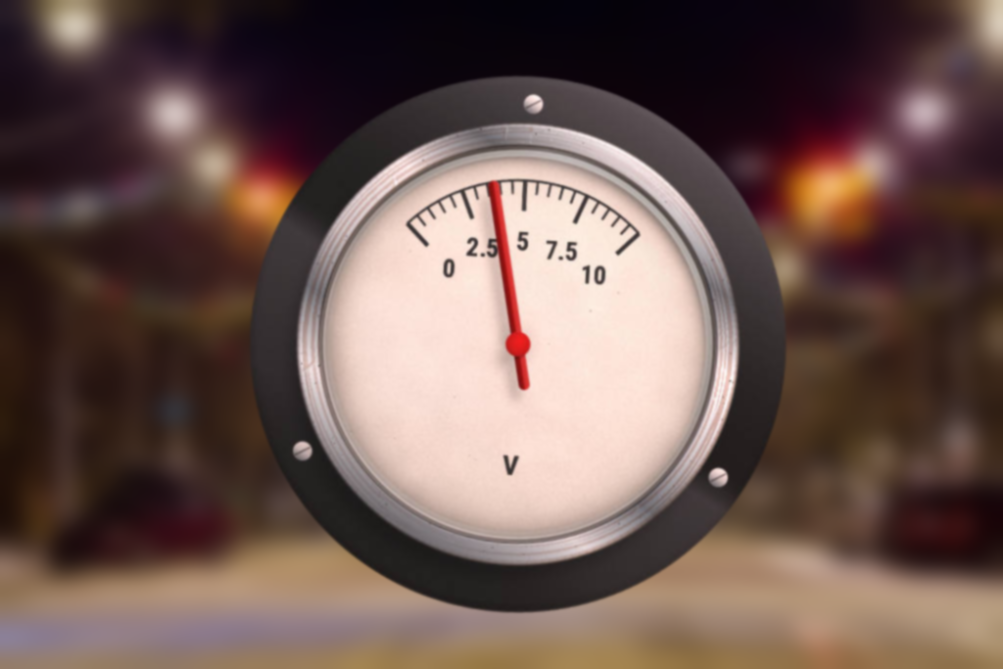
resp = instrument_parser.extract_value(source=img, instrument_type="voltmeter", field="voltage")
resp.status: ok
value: 3.75 V
